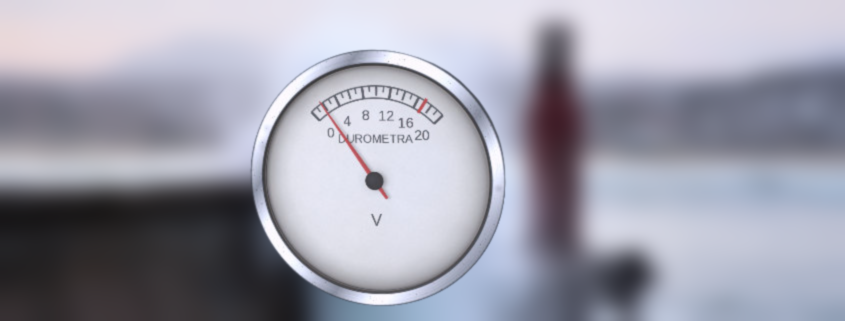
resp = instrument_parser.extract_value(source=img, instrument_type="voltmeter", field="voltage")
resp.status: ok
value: 2 V
